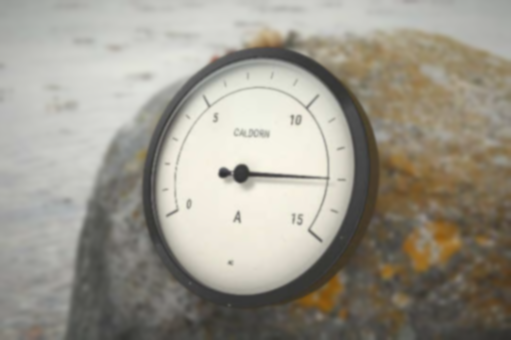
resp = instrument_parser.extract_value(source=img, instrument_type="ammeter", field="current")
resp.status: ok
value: 13 A
